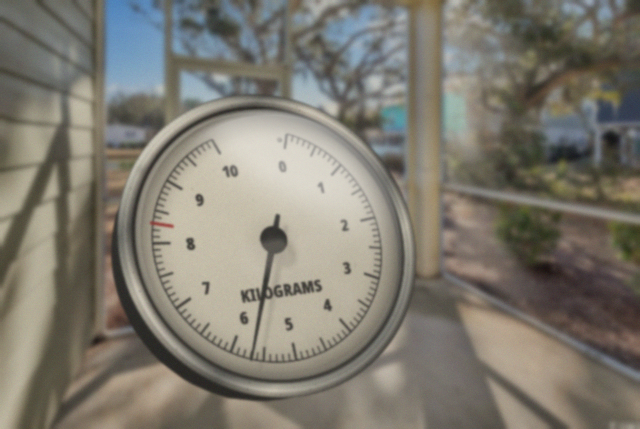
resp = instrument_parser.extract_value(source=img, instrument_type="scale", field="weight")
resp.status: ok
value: 5.7 kg
